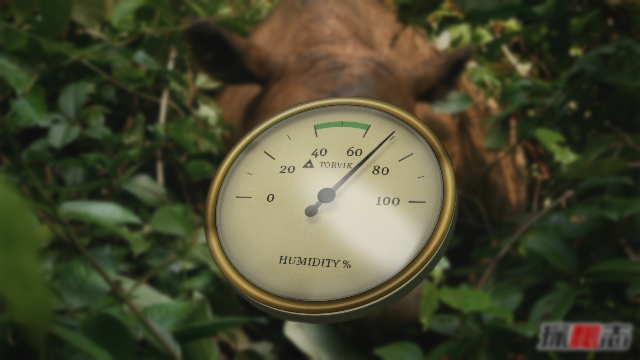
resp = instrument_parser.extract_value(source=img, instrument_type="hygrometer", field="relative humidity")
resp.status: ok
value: 70 %
